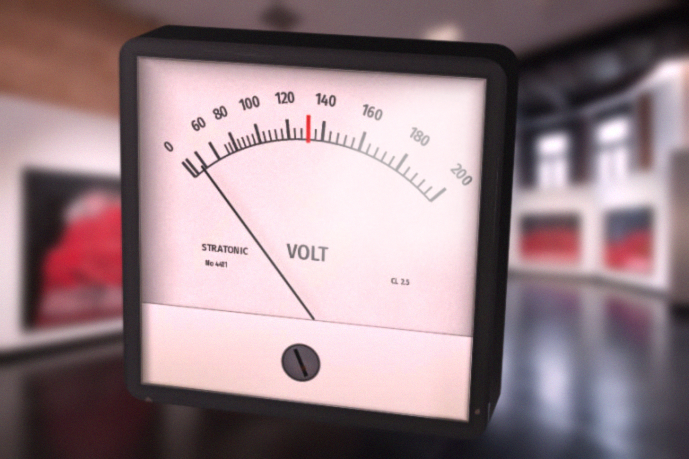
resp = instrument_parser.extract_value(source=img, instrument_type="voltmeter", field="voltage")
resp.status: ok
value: 40 V
